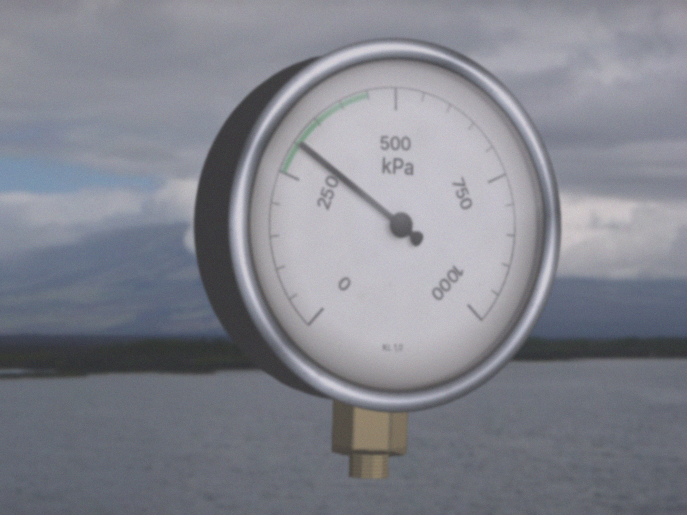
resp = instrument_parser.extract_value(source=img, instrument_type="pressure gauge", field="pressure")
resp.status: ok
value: 300 kPa
